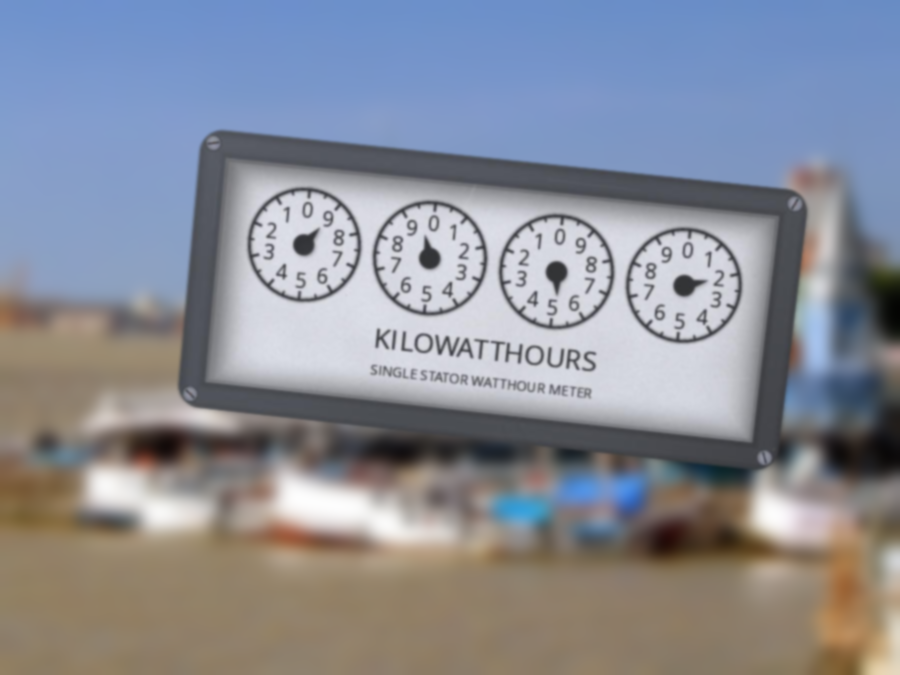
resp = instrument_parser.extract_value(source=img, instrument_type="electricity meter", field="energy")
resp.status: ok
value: 8952 kWh
